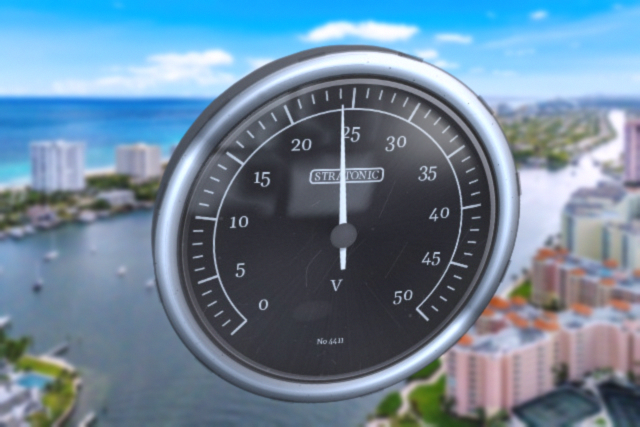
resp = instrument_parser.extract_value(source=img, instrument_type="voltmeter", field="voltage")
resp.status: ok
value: 24 V
